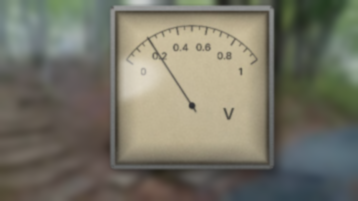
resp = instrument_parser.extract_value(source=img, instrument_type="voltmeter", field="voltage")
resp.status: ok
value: 0.2 V
